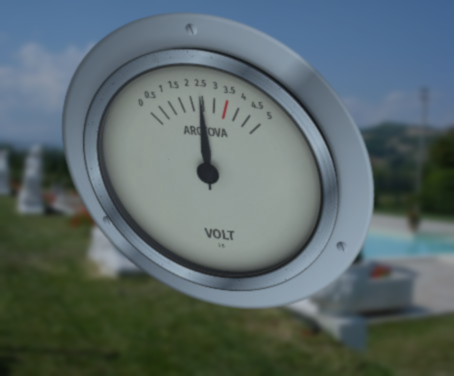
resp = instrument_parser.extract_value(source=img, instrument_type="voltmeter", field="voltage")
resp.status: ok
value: 2.5 V
